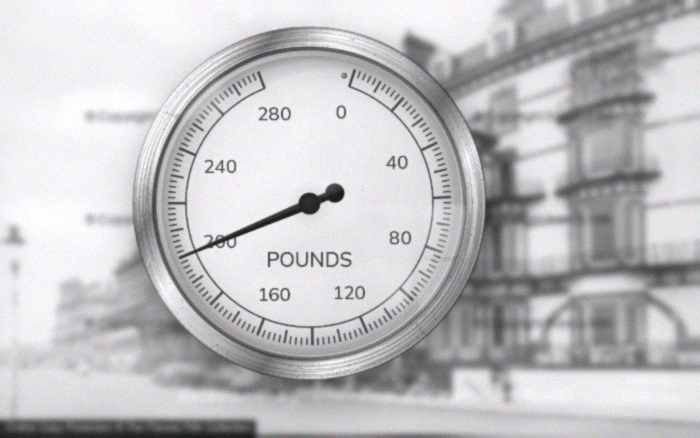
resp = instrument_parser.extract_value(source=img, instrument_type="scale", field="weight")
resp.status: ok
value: 200 lb
